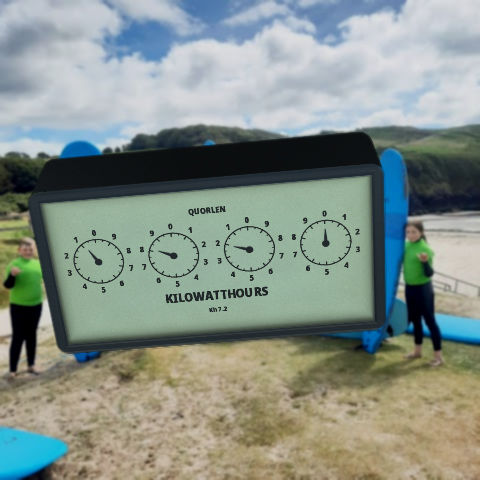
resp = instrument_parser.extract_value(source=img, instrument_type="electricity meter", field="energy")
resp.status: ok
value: 820 kWh
